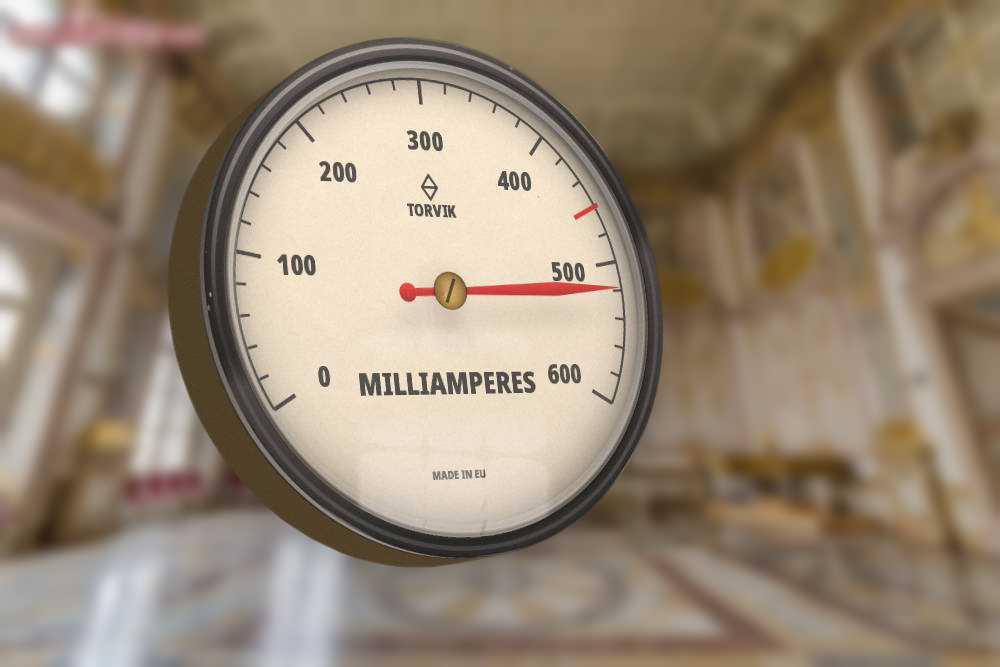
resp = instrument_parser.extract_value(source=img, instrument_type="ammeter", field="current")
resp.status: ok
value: 520 mA
